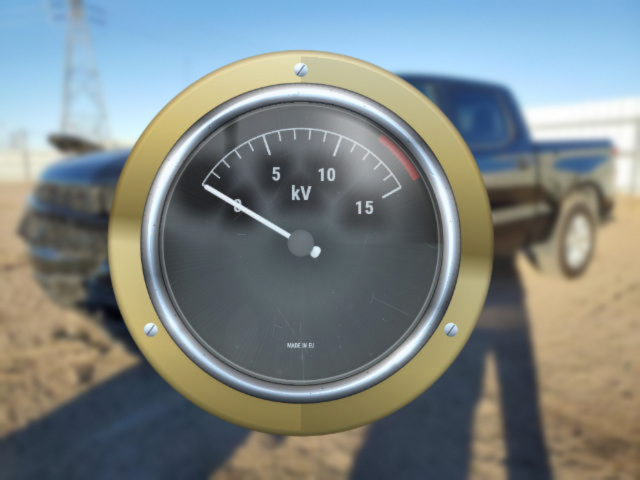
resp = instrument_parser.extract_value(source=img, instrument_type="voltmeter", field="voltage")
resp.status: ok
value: 0 kV
